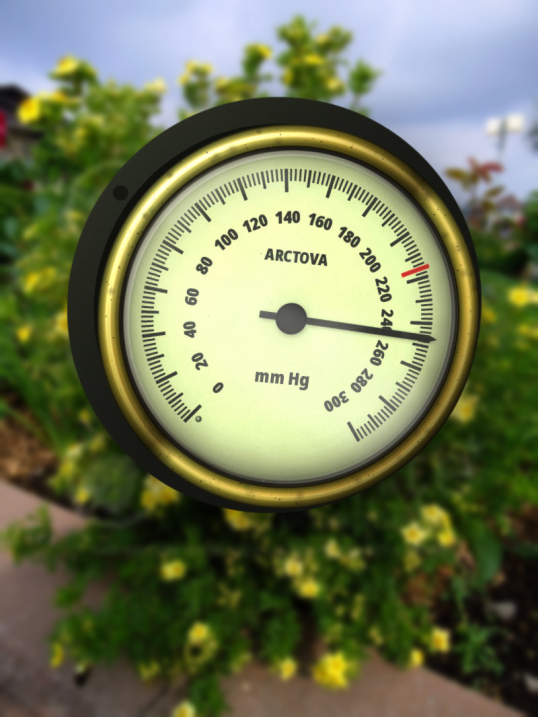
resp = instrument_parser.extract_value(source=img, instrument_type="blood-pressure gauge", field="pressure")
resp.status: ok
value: 246 mmHg
